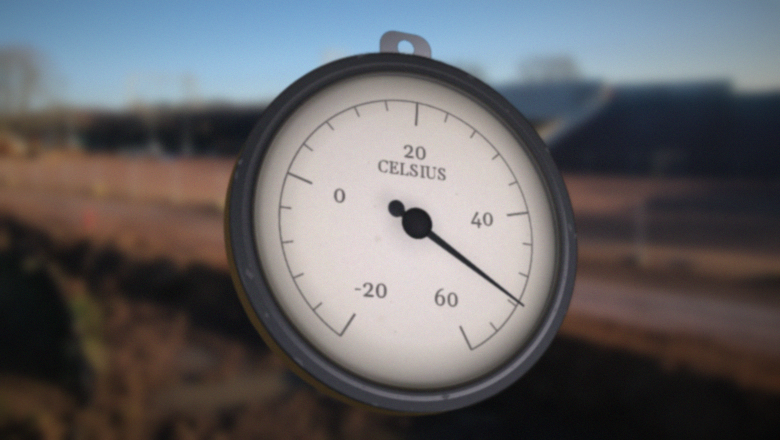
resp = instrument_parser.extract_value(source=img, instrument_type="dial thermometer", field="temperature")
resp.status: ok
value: 52 °C
